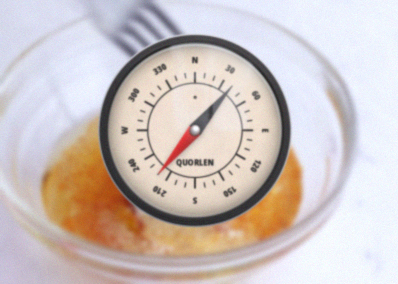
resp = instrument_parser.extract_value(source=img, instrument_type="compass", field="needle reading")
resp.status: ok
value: 220 °
